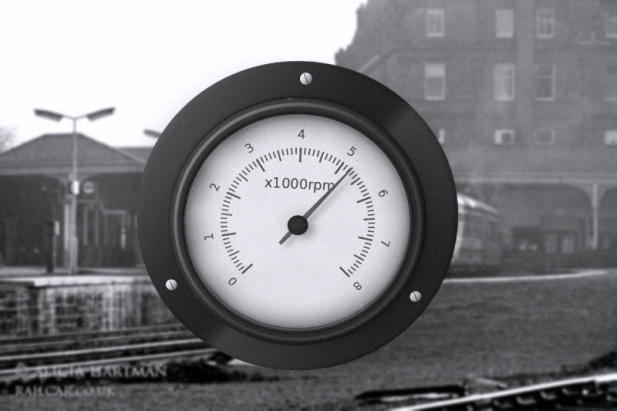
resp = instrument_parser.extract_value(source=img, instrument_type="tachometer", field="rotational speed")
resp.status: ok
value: 5200 rpm
